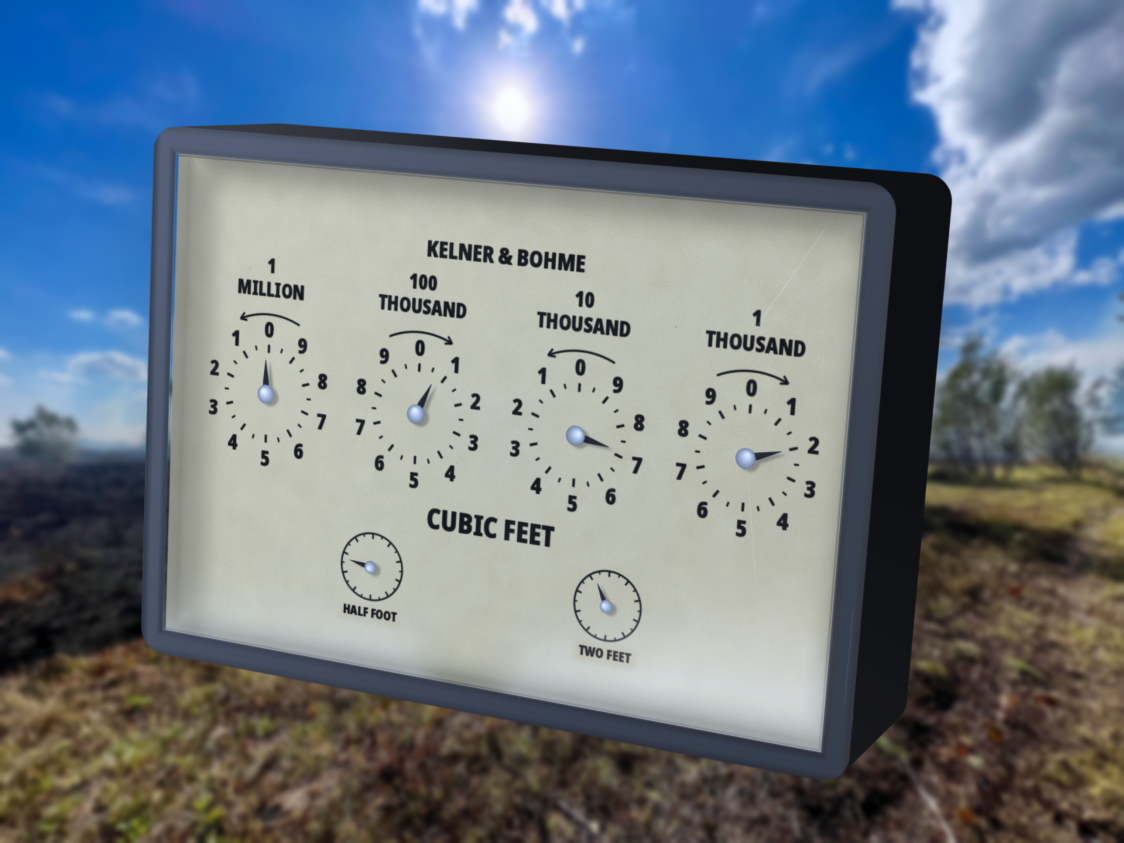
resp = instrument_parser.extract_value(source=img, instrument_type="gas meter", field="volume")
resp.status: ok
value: 7200 ft³
